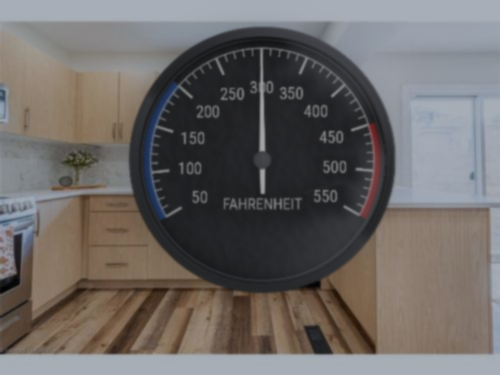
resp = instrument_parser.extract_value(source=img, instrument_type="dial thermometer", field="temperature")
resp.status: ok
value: 300 °F
